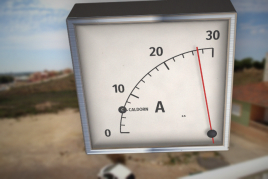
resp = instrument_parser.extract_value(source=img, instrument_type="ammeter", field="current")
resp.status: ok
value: 27 A
